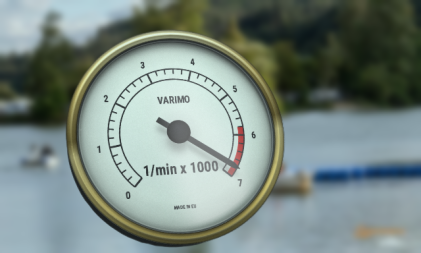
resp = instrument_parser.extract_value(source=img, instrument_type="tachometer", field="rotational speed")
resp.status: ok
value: 6800 rpm
